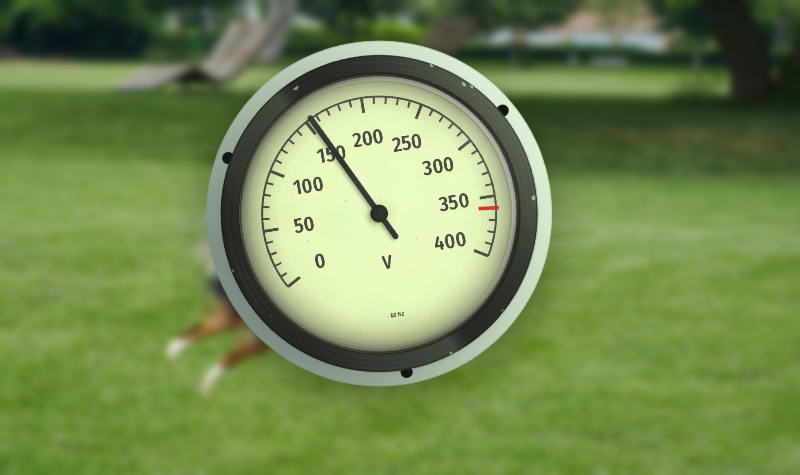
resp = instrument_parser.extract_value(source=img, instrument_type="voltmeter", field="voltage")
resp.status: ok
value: 155 V
